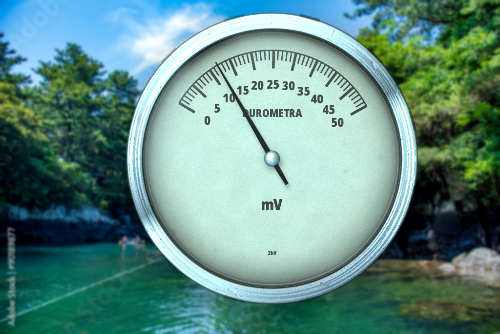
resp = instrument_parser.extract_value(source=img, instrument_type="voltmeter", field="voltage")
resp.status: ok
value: 12 mV
